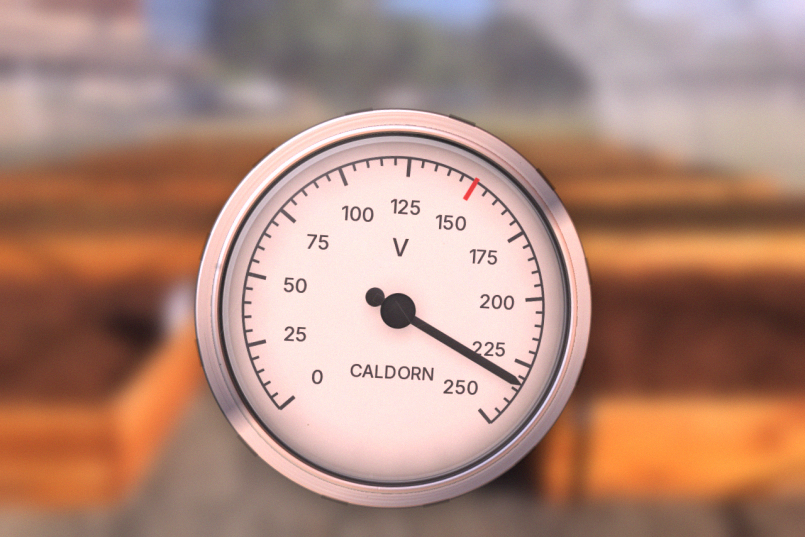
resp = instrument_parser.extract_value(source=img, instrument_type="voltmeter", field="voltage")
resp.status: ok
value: 232.5 V
